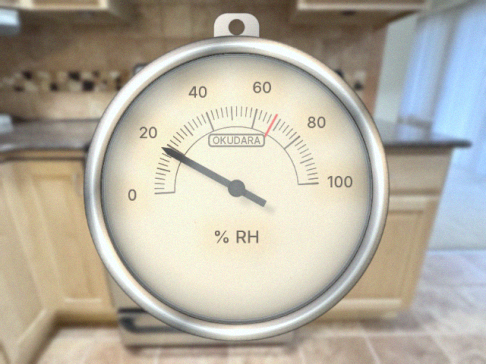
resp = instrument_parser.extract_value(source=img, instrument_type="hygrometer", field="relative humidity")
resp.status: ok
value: 18 %
